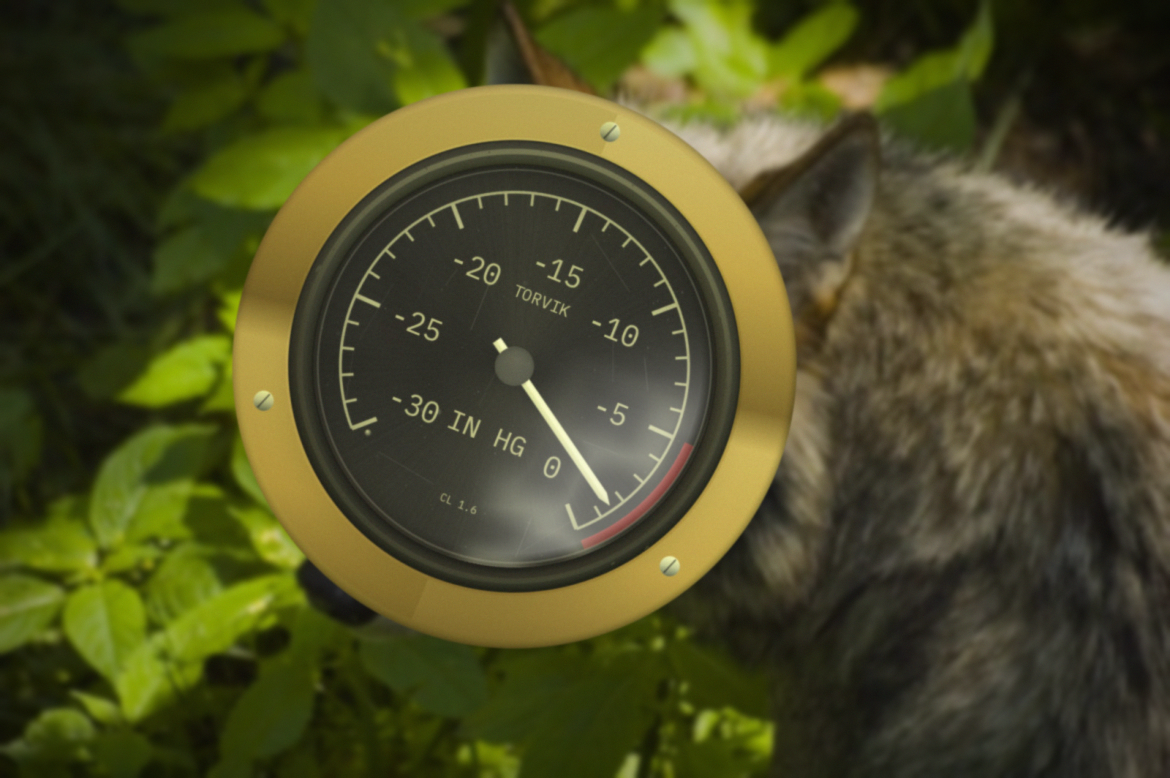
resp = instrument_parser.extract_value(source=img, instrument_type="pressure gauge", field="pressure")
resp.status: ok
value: -1.5 inHg
